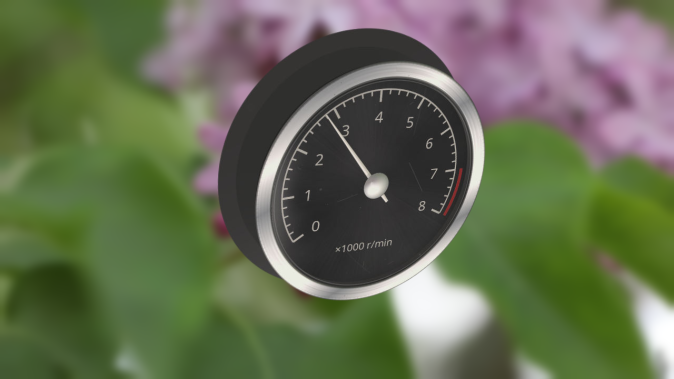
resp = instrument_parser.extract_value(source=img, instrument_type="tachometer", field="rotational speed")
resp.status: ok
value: 2800 rpm
